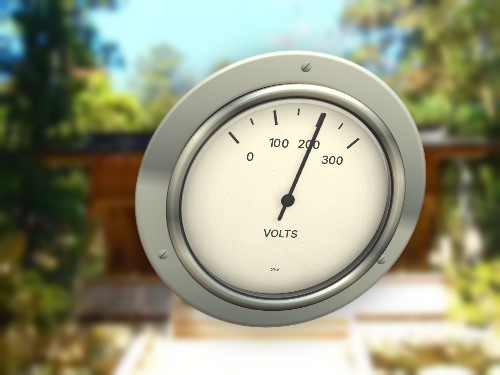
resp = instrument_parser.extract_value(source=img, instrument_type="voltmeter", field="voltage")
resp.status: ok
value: 200 V
